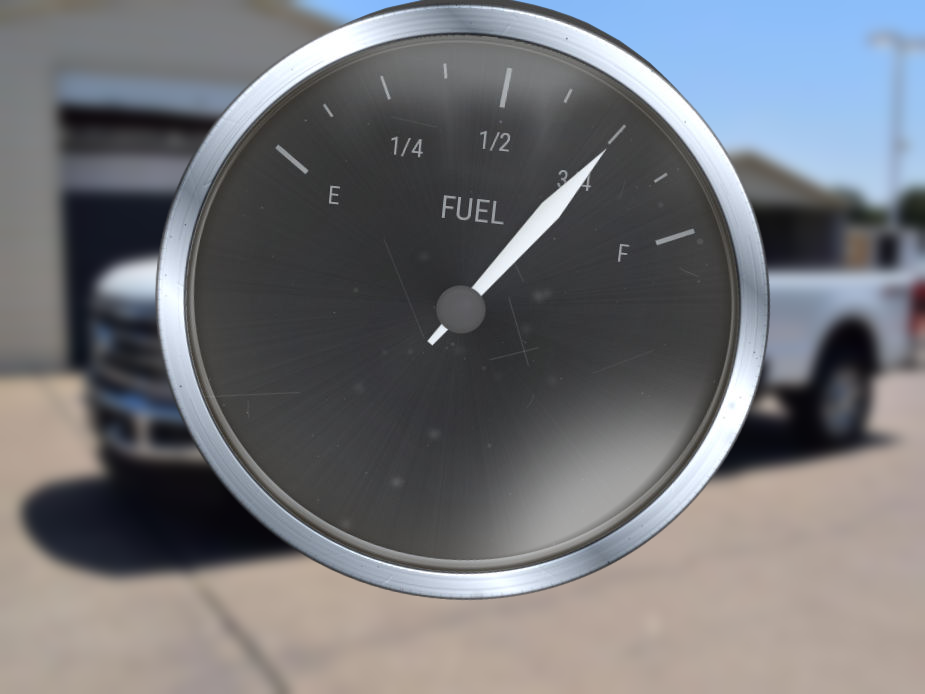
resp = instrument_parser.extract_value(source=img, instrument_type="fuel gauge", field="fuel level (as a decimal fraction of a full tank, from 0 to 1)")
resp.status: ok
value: 0.75
